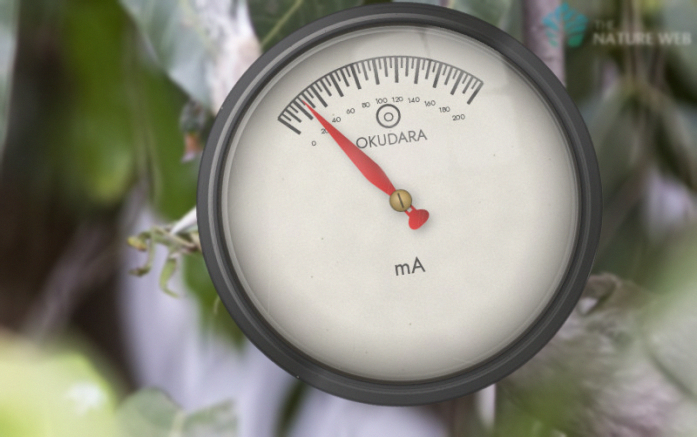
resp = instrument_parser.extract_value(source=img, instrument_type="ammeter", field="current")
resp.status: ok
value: 25 mA
